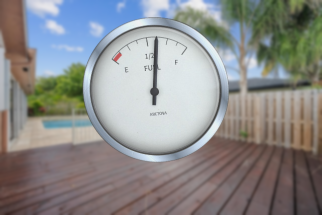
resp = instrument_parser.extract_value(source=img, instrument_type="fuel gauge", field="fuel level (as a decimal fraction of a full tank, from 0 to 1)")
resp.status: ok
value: 0.625
